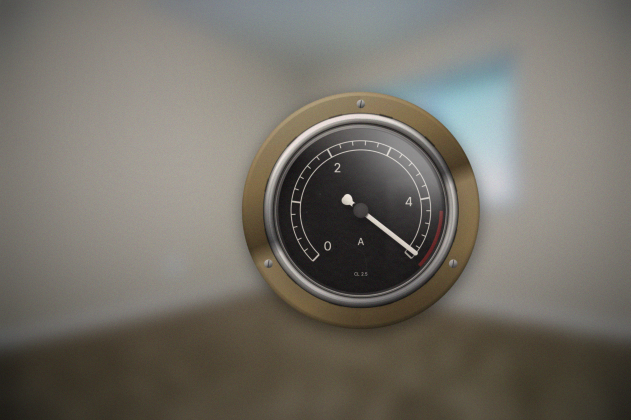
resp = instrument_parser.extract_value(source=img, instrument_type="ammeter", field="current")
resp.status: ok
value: 4.9 A
